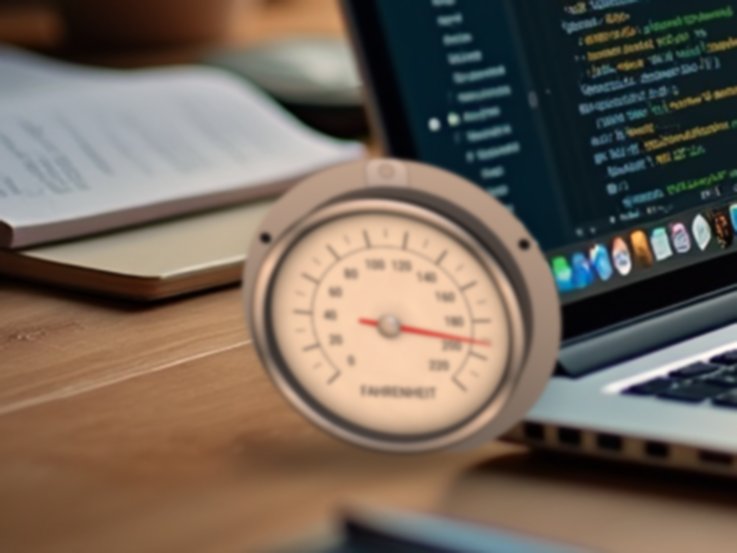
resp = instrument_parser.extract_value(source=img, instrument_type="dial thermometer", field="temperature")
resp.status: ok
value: 190 °F
